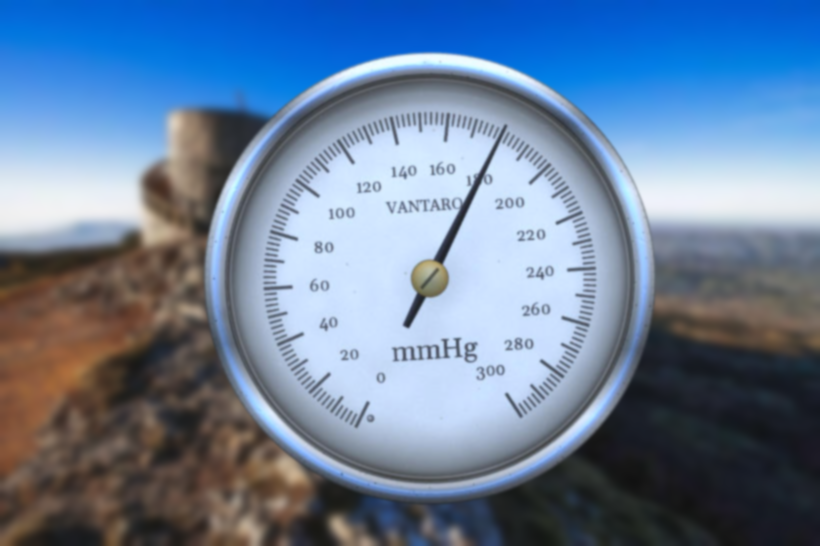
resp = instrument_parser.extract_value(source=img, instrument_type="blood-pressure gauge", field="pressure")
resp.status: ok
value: 180 mmHg
